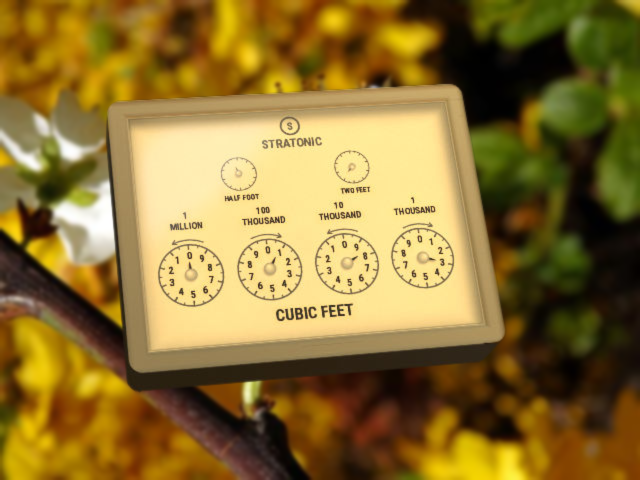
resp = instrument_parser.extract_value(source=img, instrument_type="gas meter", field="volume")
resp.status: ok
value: 8300 ft³
